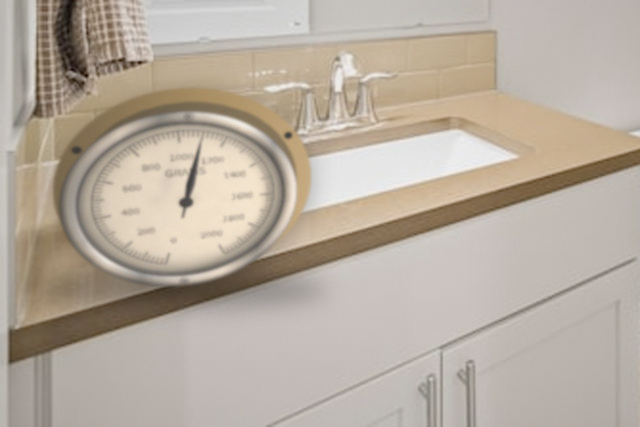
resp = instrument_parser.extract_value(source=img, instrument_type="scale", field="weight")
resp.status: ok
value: 1100 g
